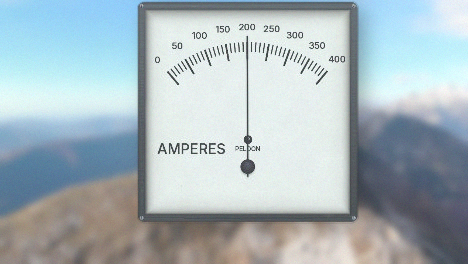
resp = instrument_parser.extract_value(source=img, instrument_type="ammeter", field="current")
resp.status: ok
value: 200 A
